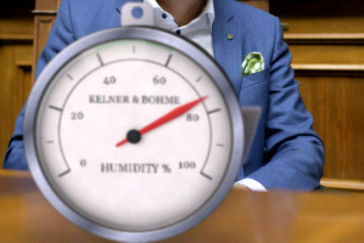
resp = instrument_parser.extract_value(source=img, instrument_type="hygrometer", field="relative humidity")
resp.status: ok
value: 75 %
